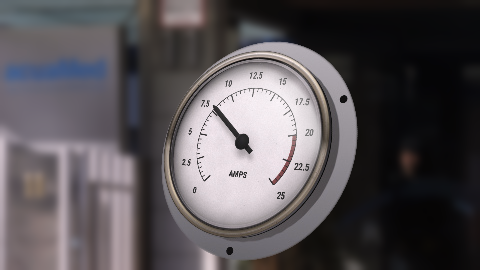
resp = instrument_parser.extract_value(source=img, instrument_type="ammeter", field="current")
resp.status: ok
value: 8 A
